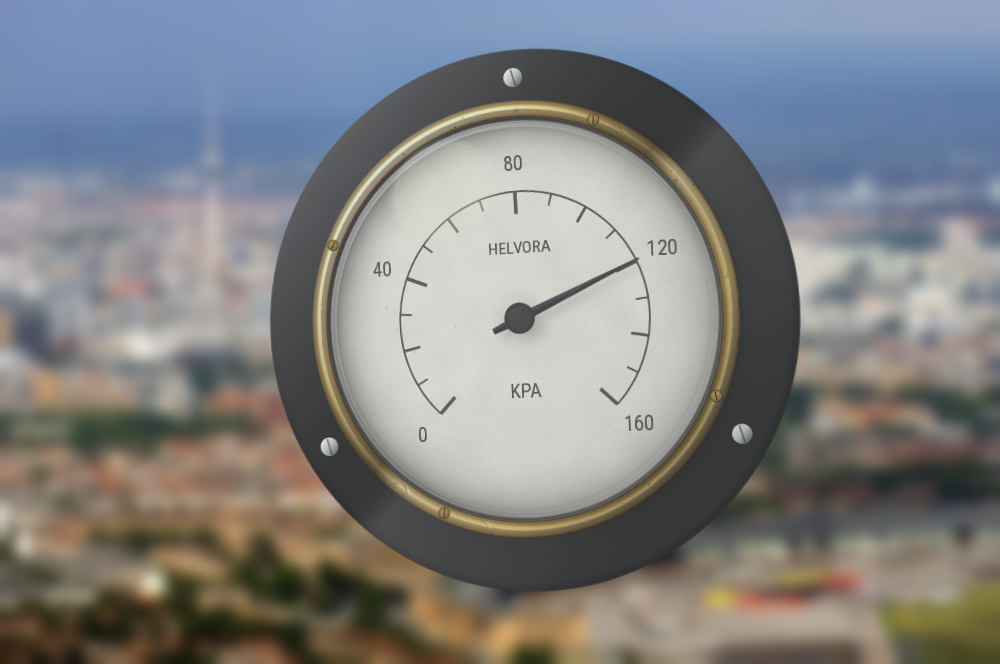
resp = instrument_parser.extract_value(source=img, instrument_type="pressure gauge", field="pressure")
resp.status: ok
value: 120 kPa
